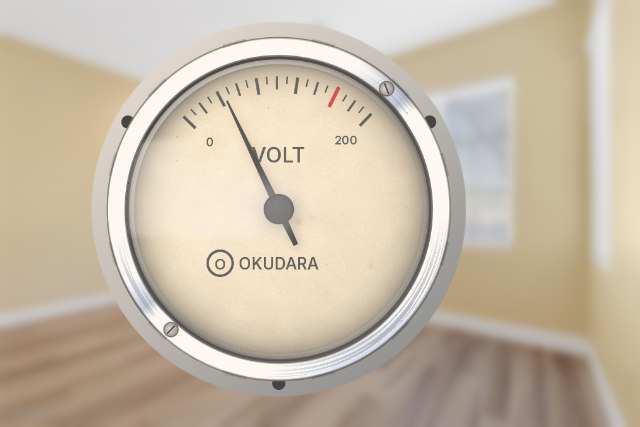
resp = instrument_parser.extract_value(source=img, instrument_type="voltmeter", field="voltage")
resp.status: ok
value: 45 V
